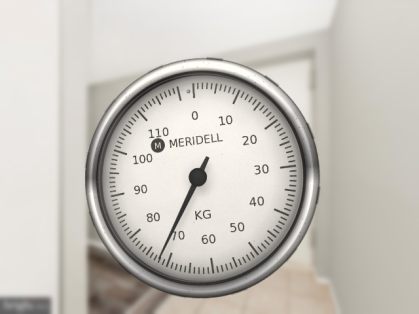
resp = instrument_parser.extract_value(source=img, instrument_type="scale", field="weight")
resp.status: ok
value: 72 kg
